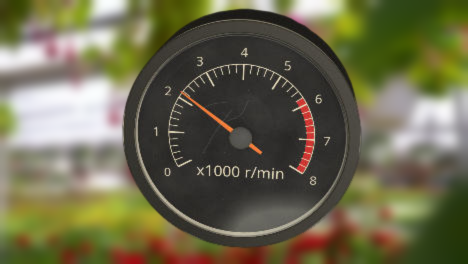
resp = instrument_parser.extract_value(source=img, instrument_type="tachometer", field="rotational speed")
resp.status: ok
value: 2200 rpm
